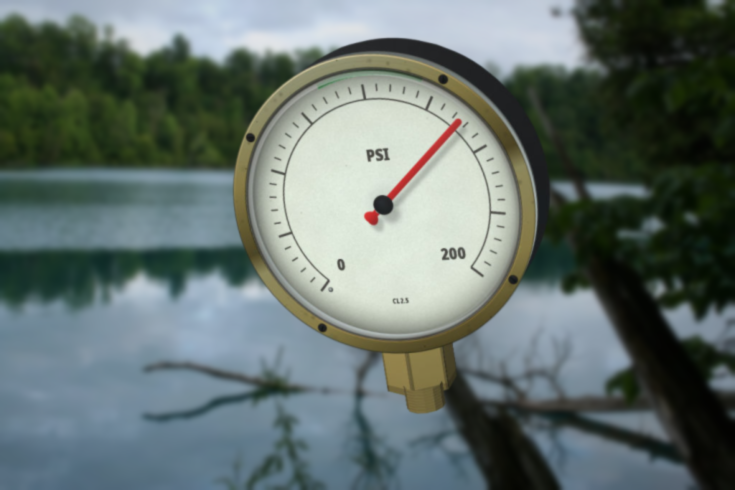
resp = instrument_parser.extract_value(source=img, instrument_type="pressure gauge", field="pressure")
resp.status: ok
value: 137.5 psi
